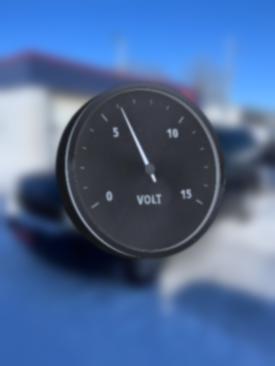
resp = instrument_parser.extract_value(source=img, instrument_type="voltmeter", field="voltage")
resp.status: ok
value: 6 V
